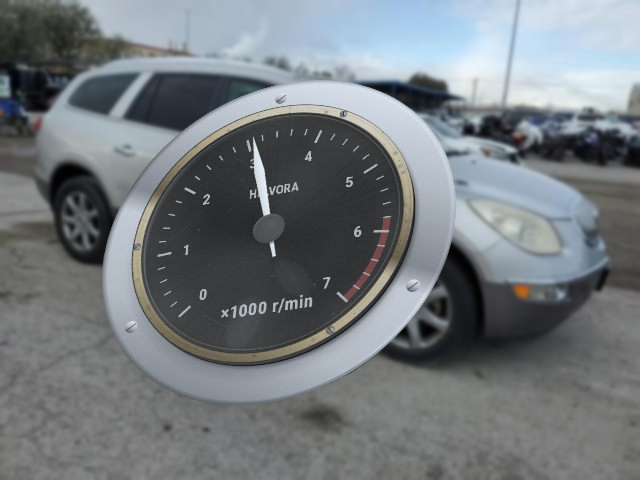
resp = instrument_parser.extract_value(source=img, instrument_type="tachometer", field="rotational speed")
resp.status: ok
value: 3100 rpm
